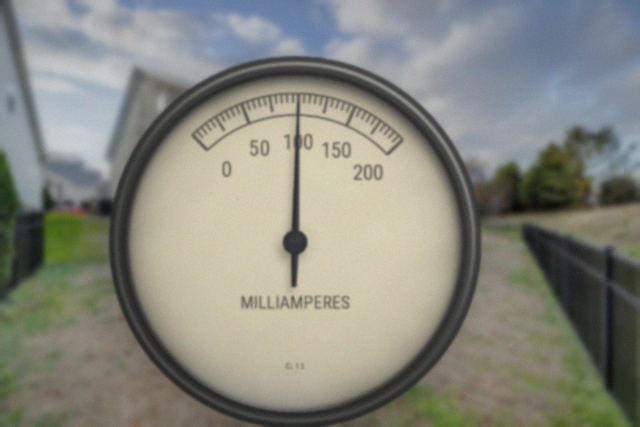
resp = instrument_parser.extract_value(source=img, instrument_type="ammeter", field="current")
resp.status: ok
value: 100 mA
